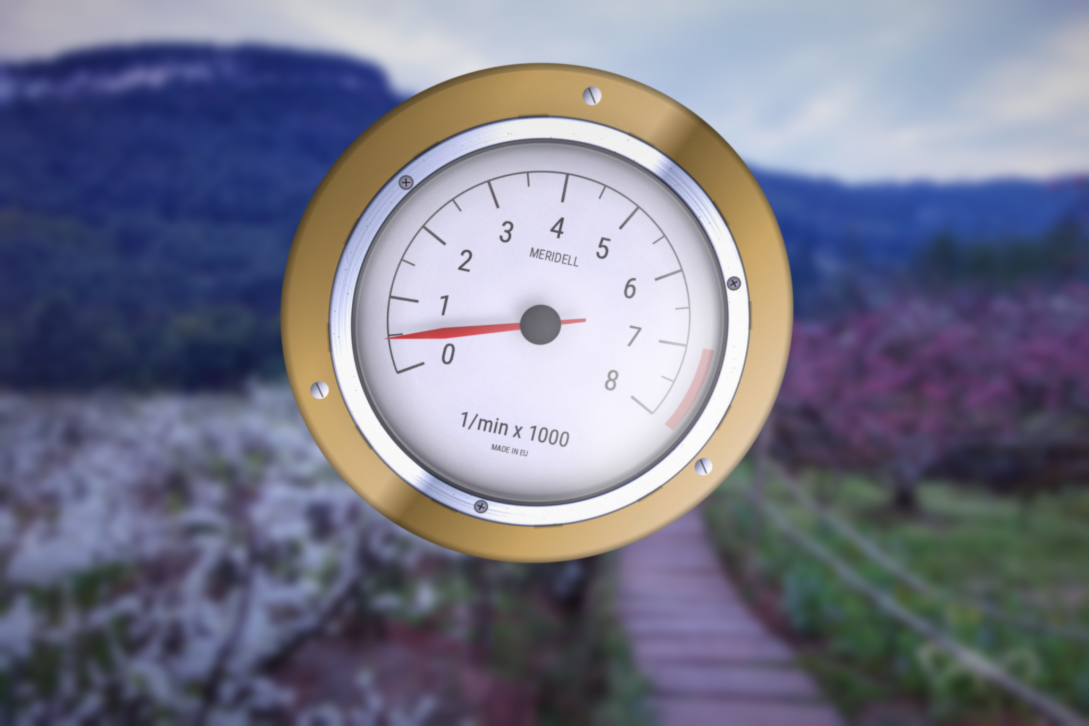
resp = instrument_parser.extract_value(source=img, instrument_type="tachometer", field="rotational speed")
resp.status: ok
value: 500 rpm
